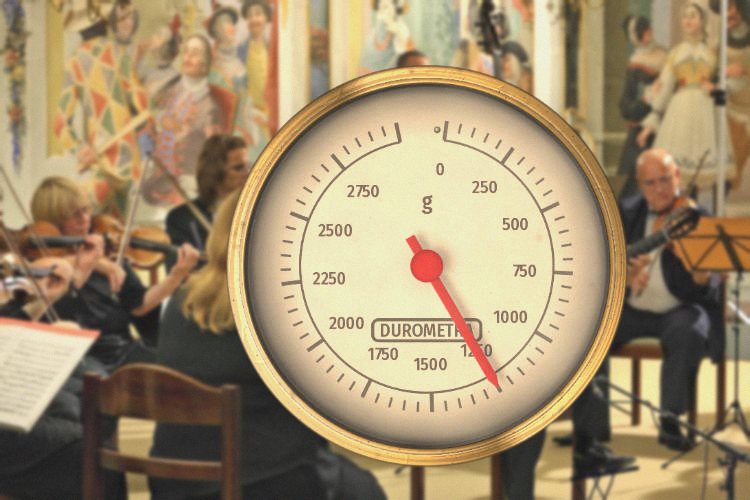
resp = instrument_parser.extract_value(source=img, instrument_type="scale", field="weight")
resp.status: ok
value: 1250 g
